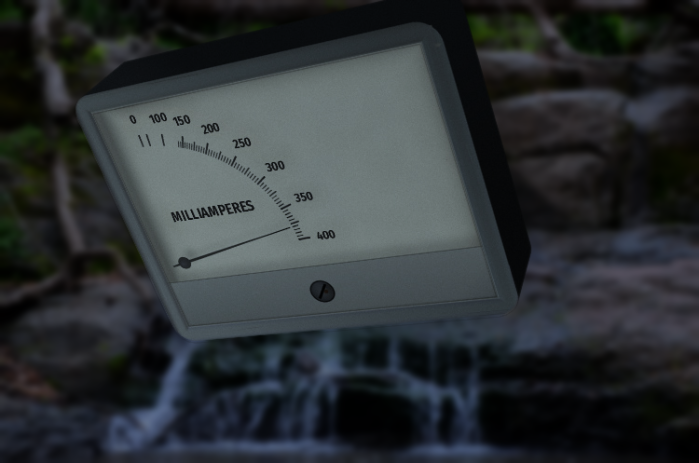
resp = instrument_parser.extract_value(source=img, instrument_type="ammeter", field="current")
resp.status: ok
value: 375 mA
